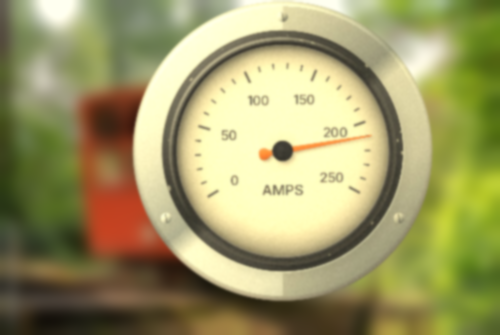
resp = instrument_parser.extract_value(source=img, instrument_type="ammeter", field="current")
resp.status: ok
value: 210 A
